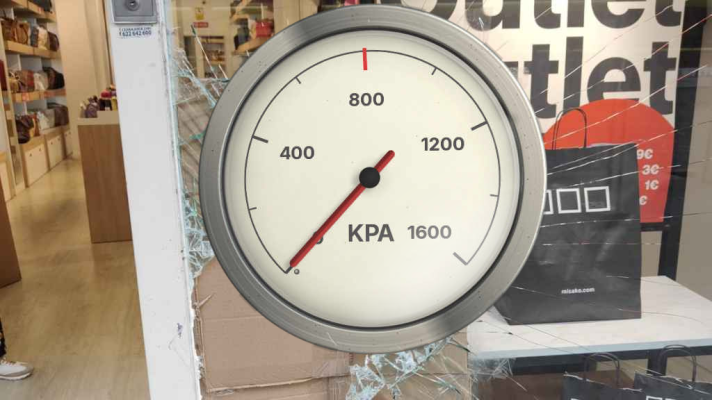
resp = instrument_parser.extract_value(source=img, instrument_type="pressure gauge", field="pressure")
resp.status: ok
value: 0 kPa
